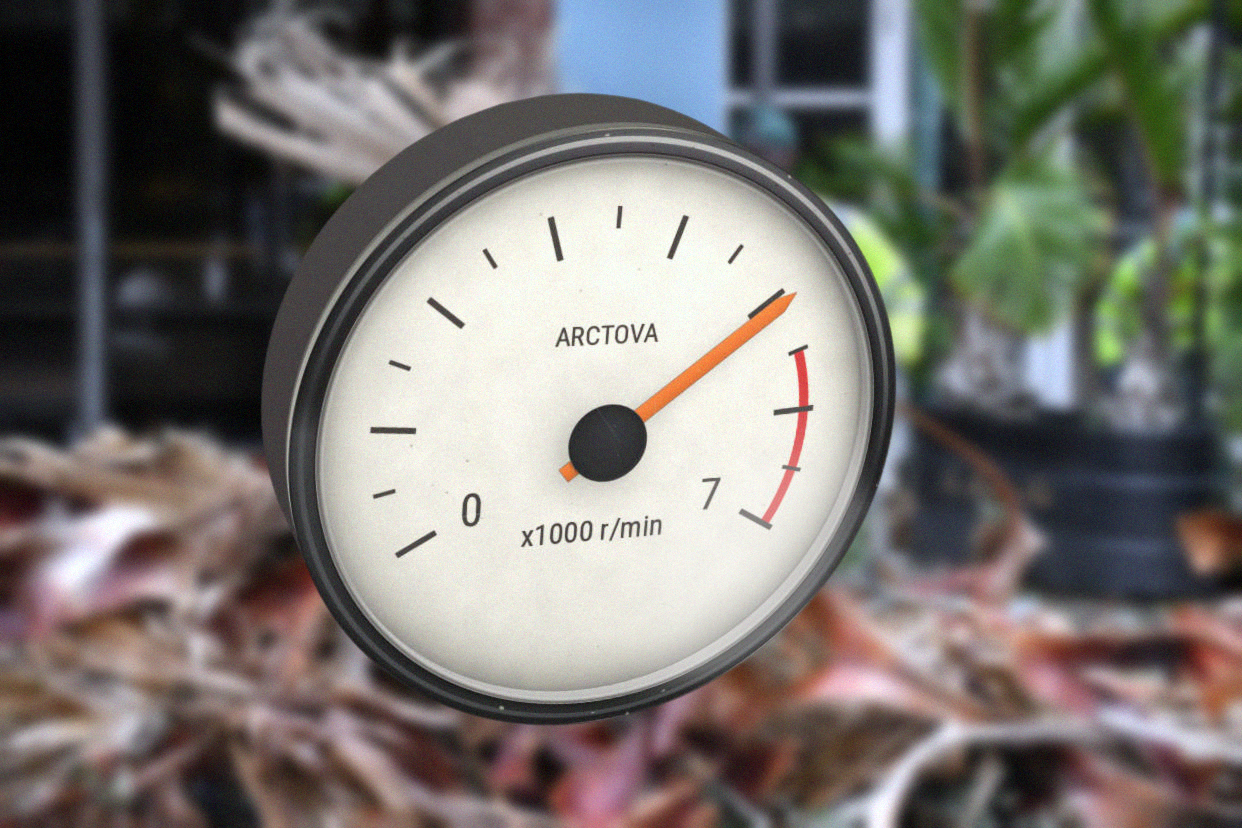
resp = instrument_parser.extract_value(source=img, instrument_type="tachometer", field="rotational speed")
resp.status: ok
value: 5000 rpm
